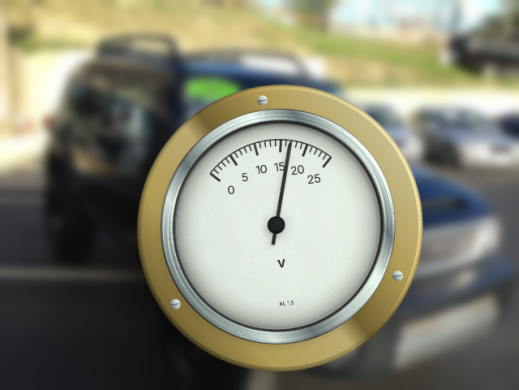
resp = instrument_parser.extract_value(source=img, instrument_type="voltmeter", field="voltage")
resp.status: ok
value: 17 V
